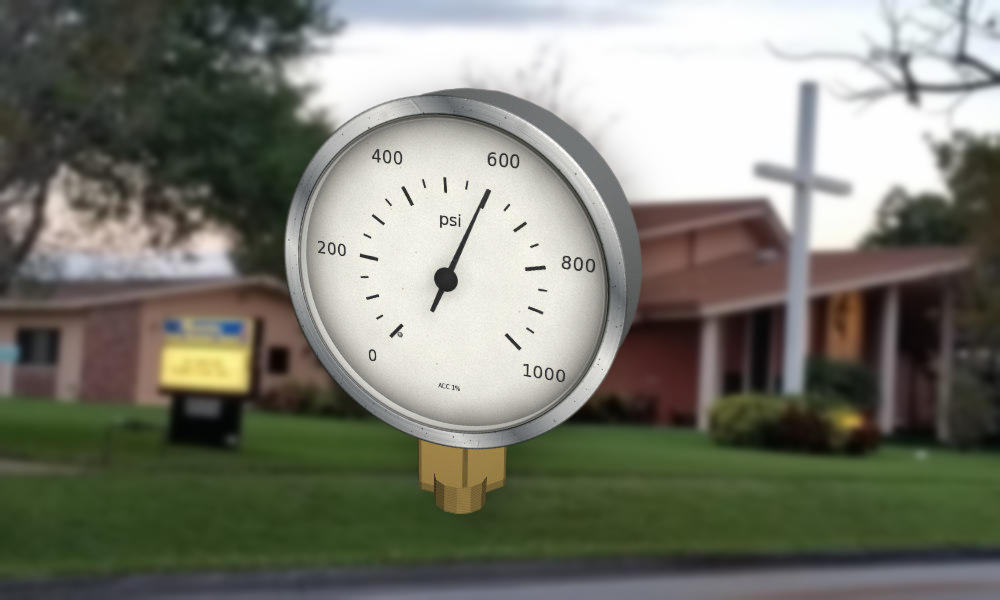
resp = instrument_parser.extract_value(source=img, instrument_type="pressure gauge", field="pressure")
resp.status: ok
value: 600 psi
